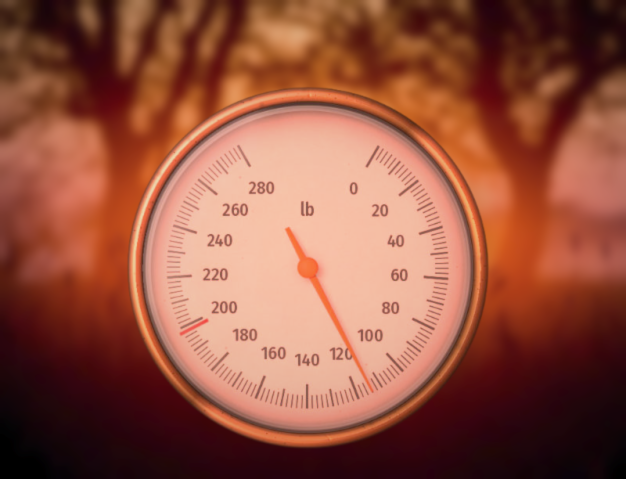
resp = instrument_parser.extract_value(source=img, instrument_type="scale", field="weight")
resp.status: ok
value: 114 lb
